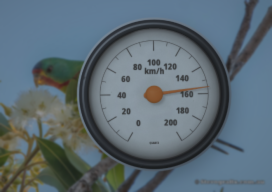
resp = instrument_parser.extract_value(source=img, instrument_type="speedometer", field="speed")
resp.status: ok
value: 155 km/h
